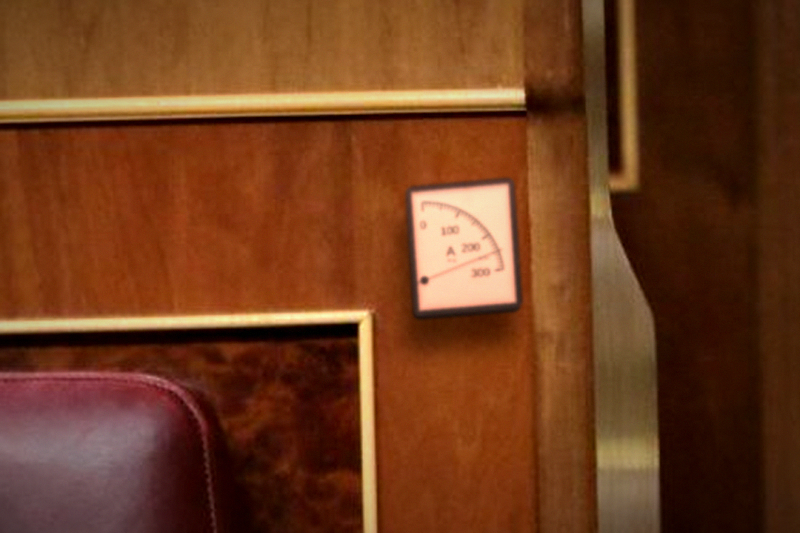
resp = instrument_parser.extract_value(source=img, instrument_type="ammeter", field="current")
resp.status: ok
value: 250 A
